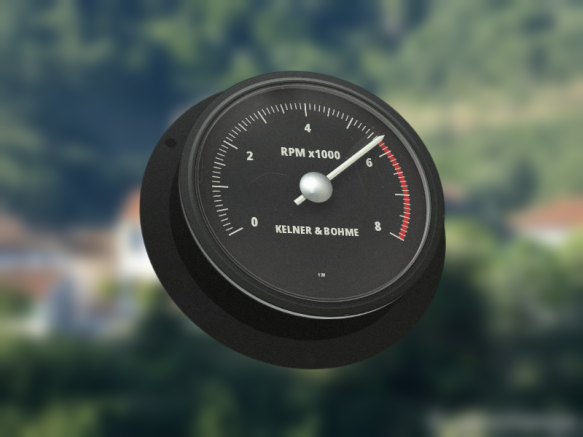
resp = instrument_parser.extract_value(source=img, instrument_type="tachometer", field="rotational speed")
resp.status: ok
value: 5700 rpm
